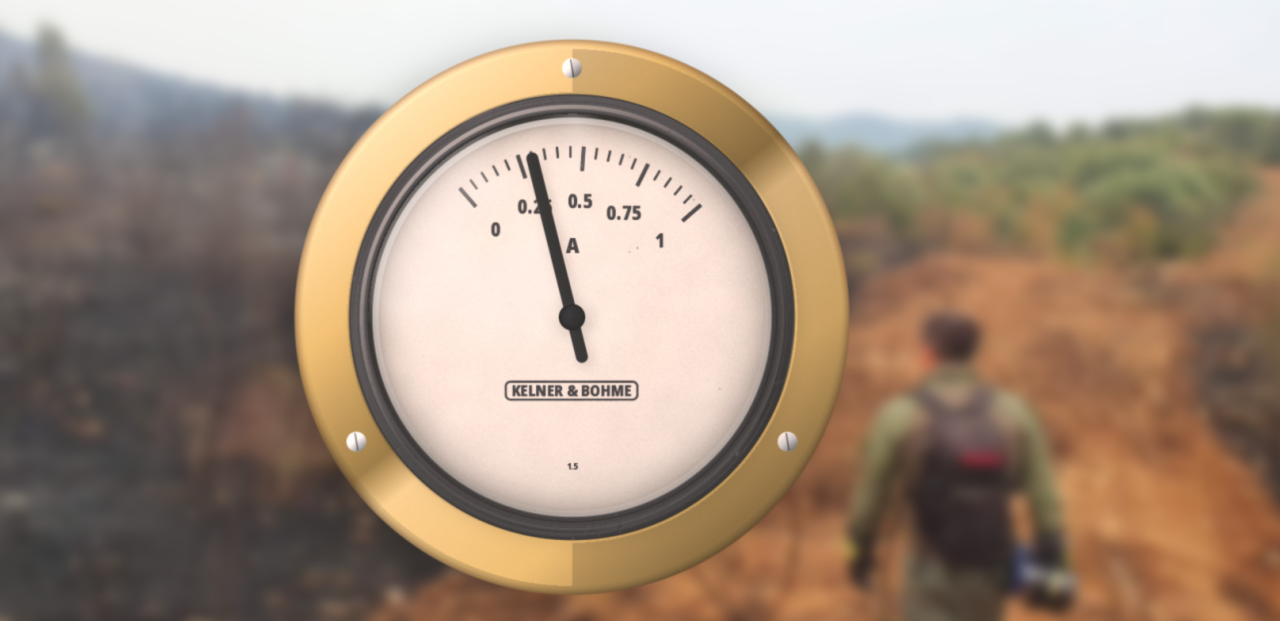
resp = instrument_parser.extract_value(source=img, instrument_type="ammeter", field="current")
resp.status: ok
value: 0.3 A
